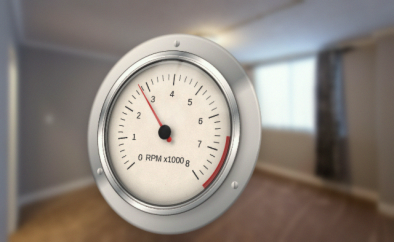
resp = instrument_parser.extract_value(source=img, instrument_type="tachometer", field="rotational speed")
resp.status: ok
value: 2800 rpm
